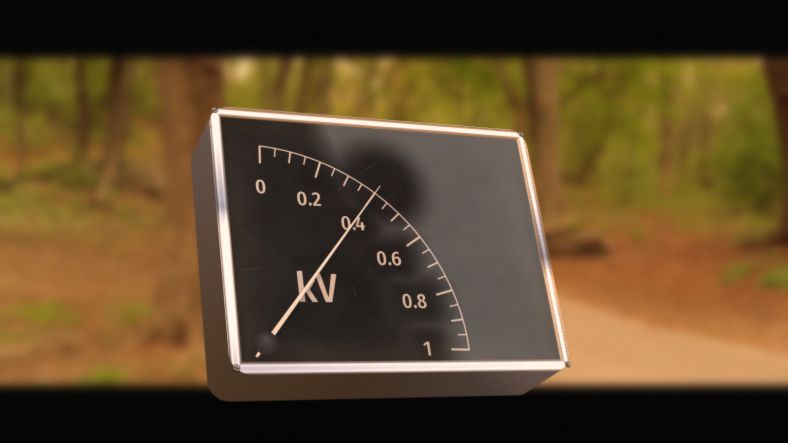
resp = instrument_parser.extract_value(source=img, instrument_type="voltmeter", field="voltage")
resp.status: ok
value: 0.4 kV
